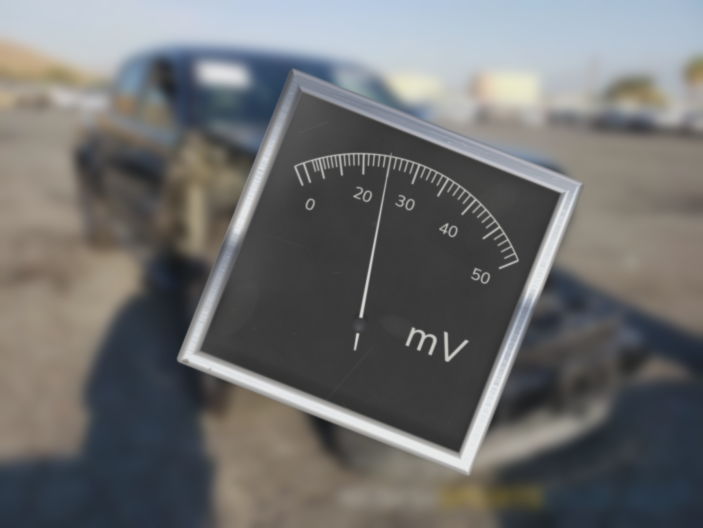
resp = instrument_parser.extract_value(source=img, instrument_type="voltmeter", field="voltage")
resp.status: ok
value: 25 mV
